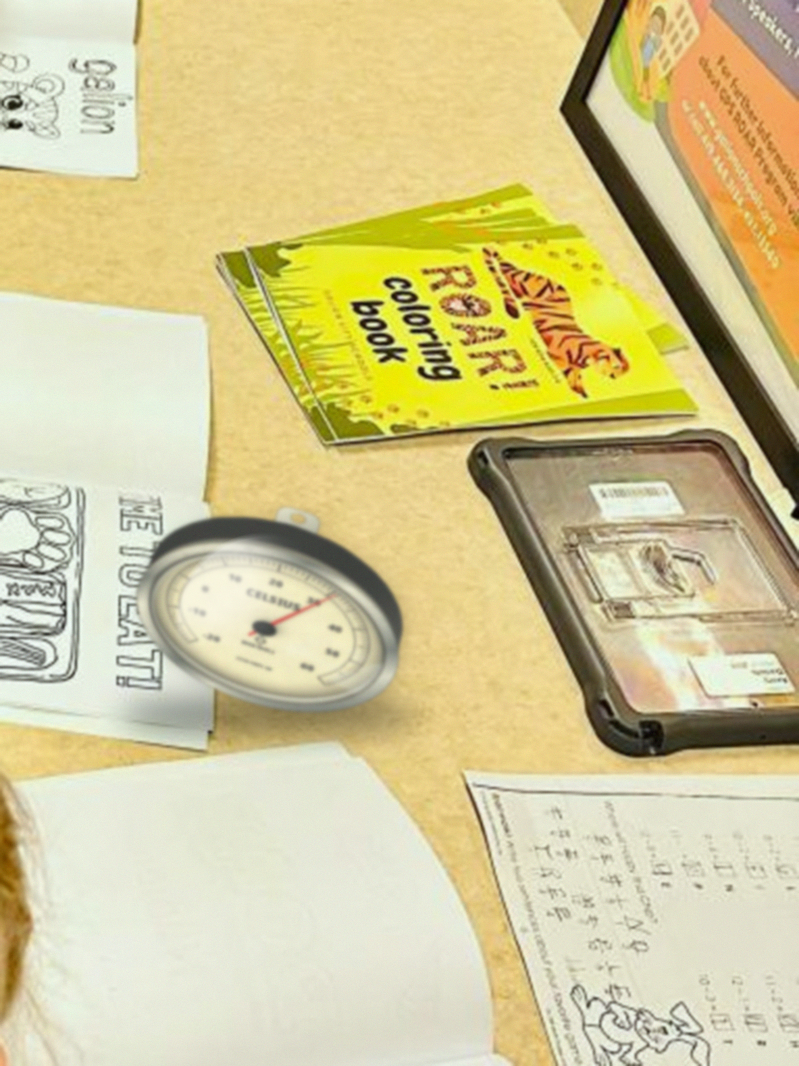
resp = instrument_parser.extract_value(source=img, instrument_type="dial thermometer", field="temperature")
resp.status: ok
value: 30 °C
